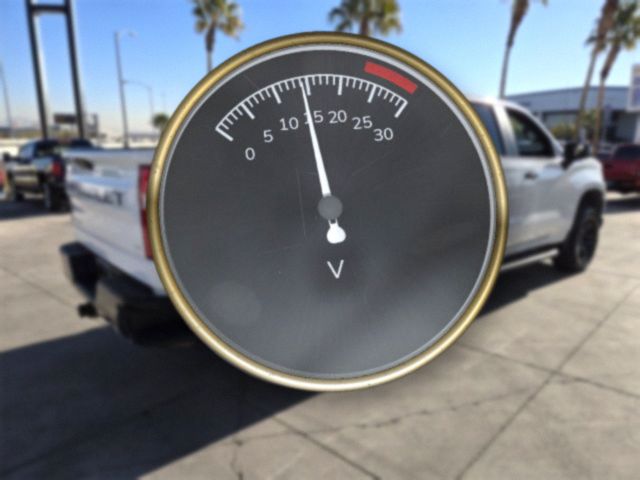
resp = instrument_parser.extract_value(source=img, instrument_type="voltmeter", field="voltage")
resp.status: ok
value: 14 V
